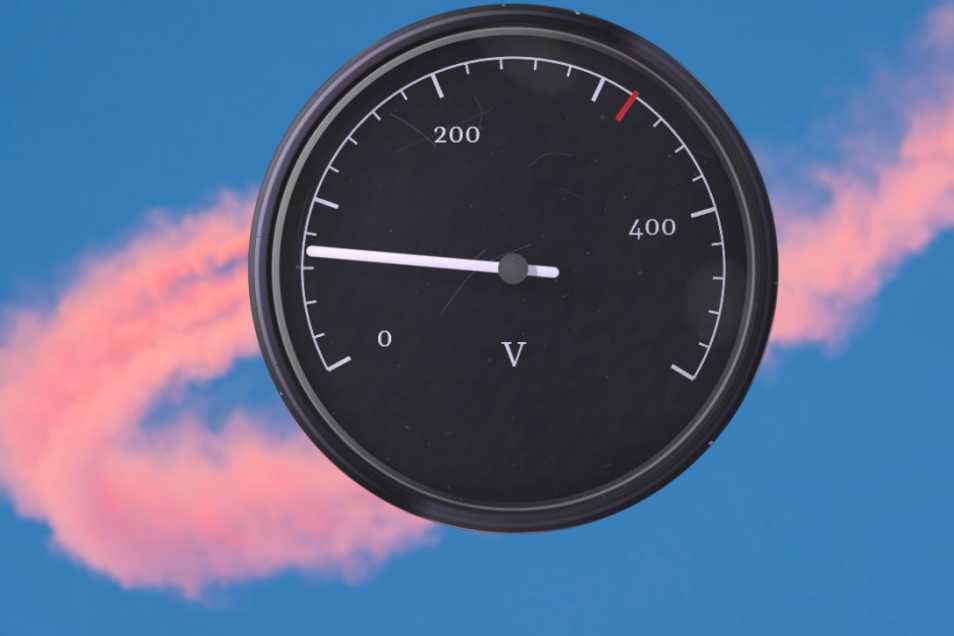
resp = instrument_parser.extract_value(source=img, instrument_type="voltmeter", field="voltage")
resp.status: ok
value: 70 V
